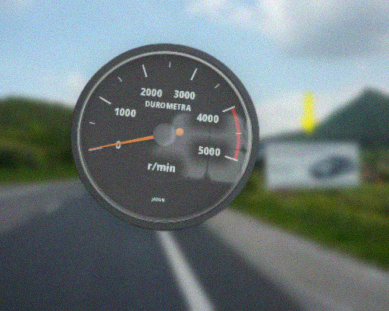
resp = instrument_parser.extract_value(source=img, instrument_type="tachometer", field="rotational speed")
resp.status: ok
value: 0 rpm
